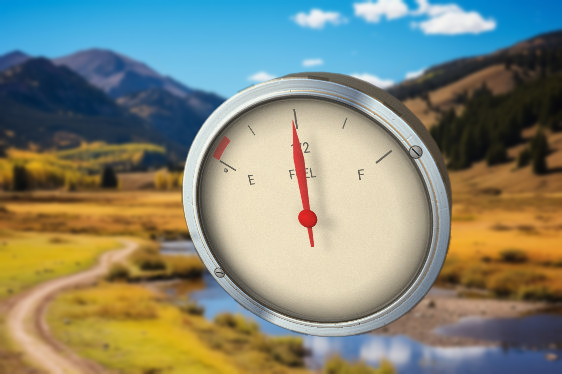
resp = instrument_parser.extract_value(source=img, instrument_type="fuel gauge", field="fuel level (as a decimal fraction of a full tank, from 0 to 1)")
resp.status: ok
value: 0.5
